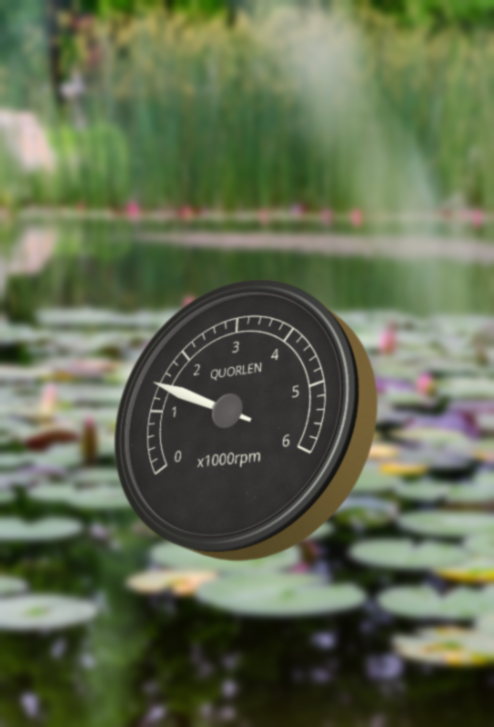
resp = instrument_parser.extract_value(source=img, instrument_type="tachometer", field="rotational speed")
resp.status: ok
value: 1400 rpm
